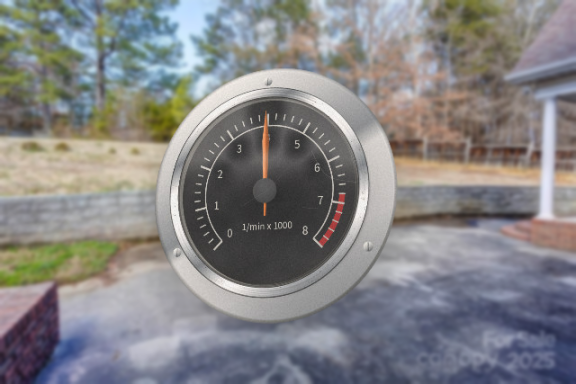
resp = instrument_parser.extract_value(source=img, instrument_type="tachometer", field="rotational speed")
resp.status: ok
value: 4000 rpm
